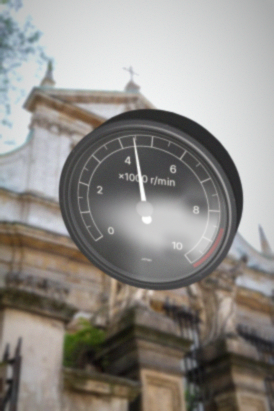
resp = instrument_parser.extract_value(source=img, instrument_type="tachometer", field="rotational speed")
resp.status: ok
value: 4500 rpm
